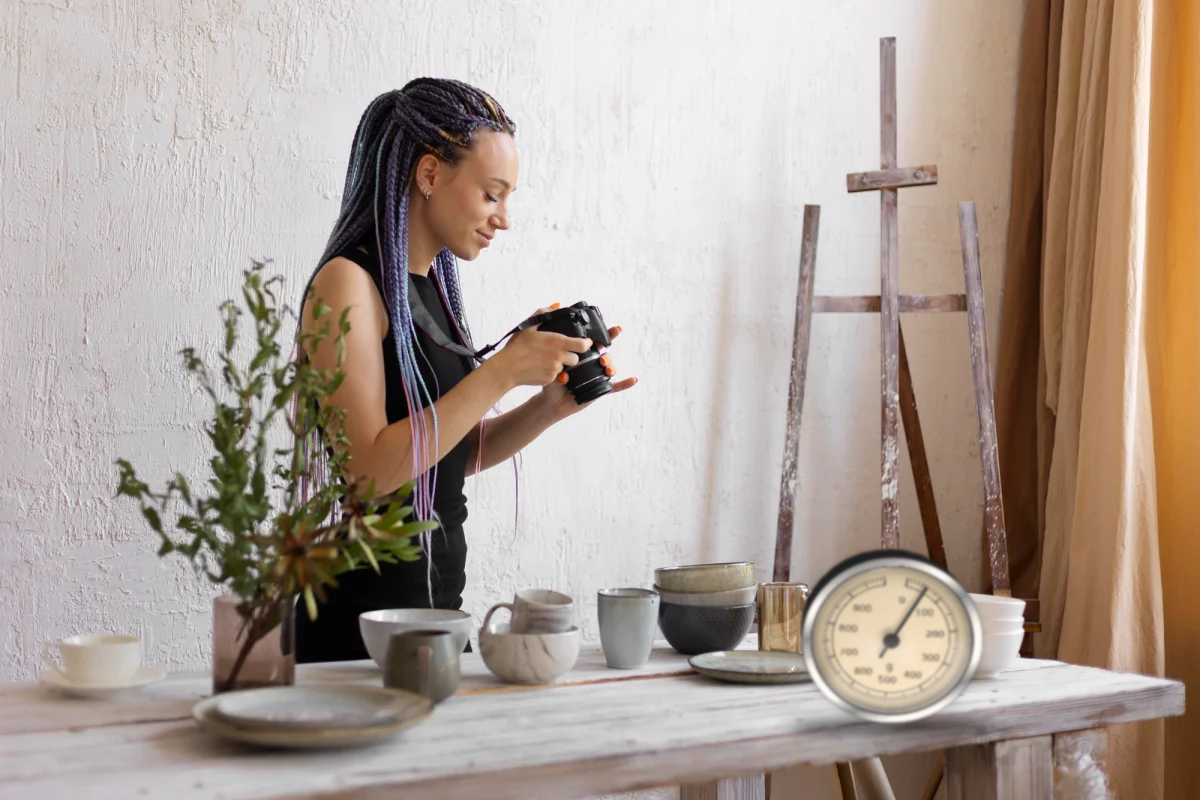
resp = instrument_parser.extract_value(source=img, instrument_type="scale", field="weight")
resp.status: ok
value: 50 g
